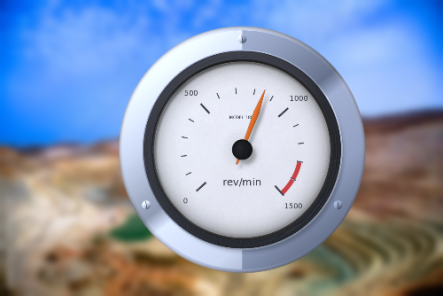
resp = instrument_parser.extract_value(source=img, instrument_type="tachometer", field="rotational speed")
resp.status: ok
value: 850 rpm
